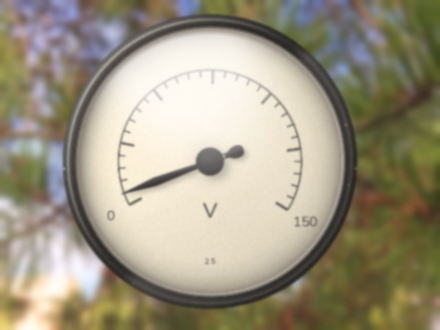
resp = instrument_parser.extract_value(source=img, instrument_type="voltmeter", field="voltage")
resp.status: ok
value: 5 V
